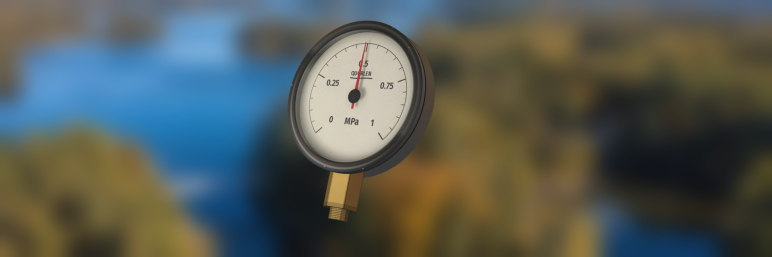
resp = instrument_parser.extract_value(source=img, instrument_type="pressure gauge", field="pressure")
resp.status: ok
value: 0.5 MPa
